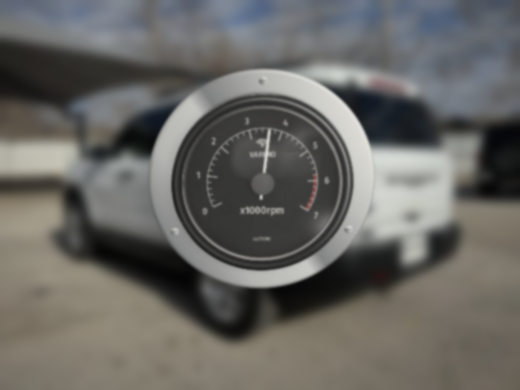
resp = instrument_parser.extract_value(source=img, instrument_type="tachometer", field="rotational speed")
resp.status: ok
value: 3600 rpm
